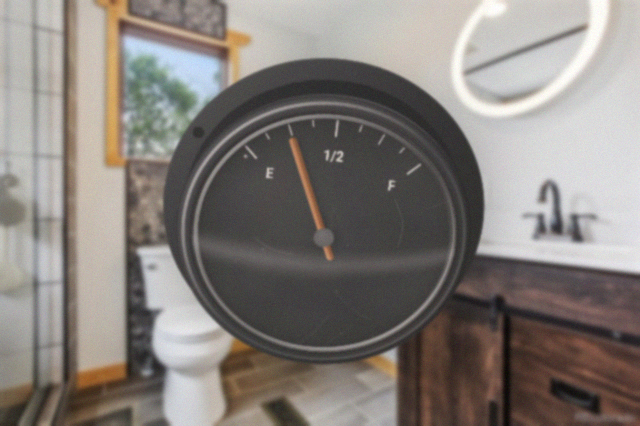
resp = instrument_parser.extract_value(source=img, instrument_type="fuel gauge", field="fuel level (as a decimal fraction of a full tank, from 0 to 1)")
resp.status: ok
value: 0.25
